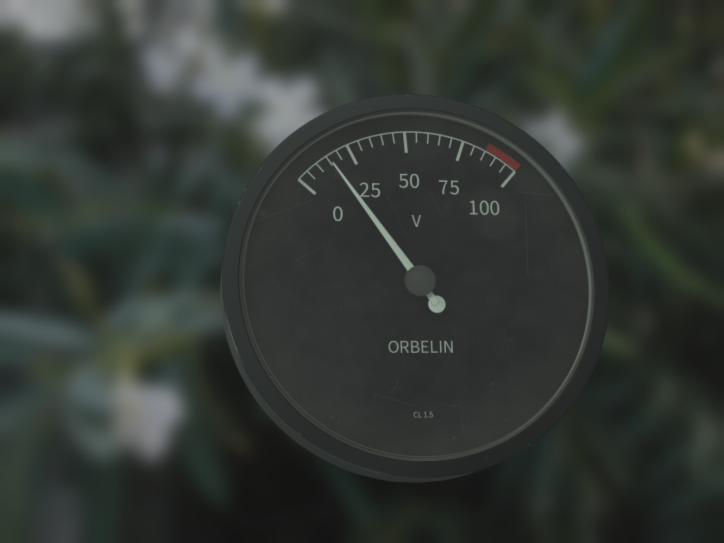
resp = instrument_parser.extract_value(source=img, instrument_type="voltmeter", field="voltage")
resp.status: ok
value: 15 V
